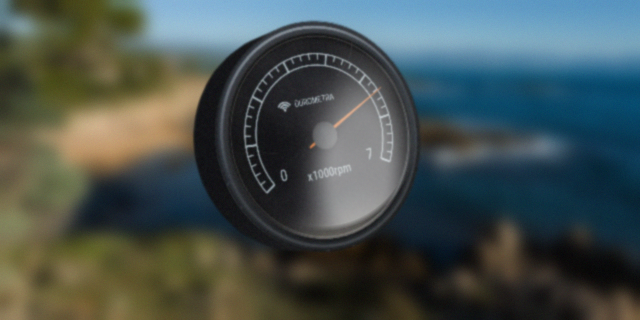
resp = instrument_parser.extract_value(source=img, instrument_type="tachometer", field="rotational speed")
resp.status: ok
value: 5400 rpm
